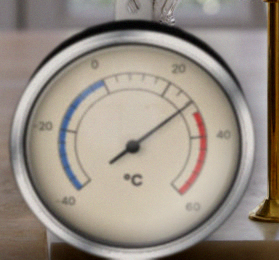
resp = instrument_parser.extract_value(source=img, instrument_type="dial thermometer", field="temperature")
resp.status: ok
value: 28 °C
